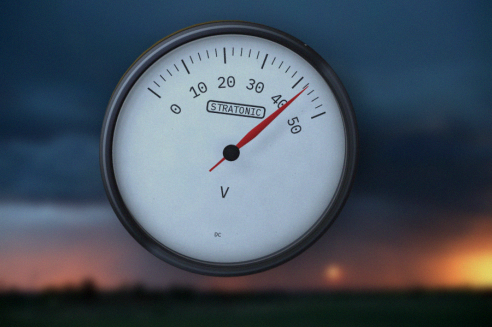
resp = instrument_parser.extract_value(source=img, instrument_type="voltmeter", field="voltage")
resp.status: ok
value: 42 V
